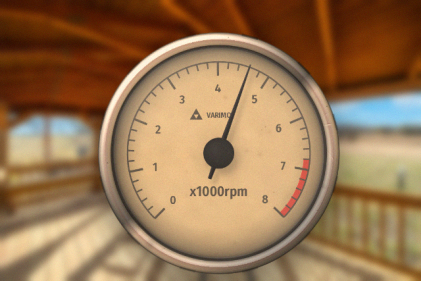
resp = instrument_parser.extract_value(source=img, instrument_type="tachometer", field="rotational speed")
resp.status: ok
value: 4600 rpm
